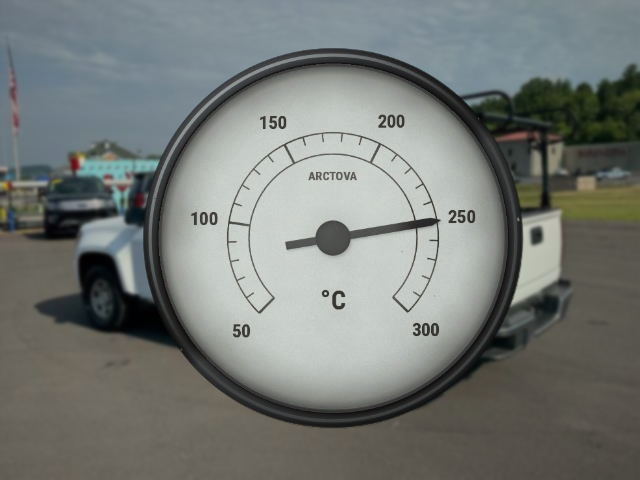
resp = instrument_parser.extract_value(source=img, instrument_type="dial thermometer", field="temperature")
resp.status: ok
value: 250 °C
